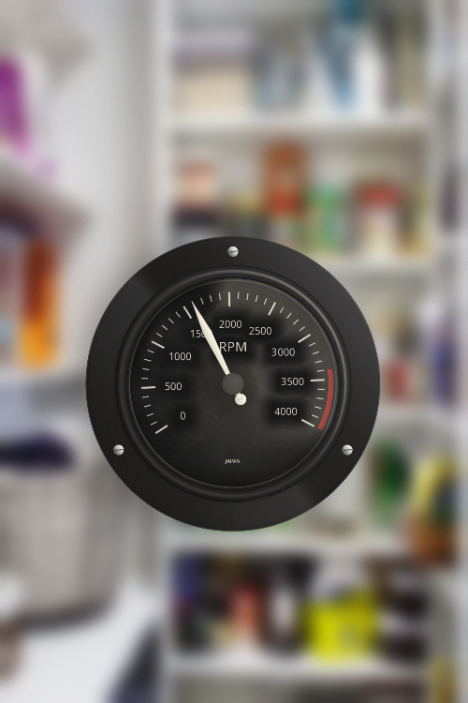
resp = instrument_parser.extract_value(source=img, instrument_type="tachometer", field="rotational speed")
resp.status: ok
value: 1600 rpm
